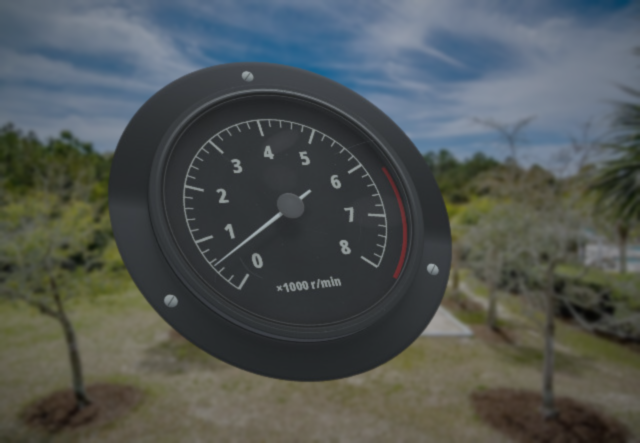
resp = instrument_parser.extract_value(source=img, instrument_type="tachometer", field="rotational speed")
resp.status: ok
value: 500 rpm
